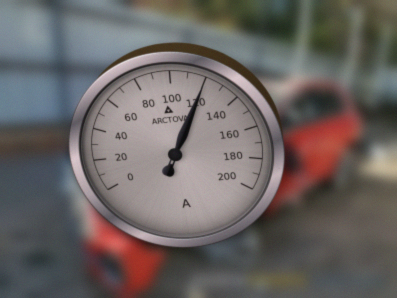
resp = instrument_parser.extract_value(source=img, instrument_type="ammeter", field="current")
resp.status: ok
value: 120 A
